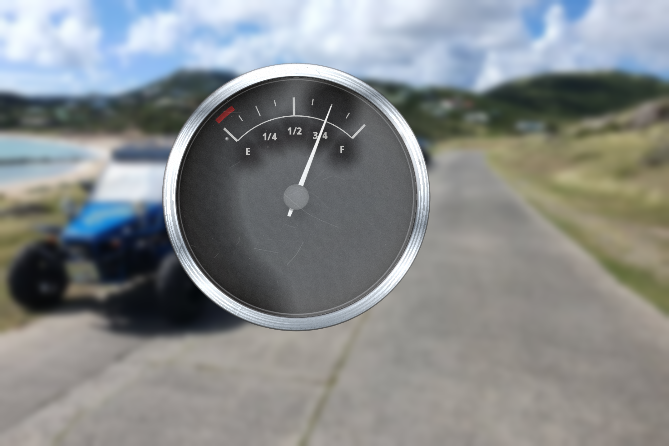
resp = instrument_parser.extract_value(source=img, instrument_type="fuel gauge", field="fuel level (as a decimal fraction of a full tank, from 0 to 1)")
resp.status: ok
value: 0.75
